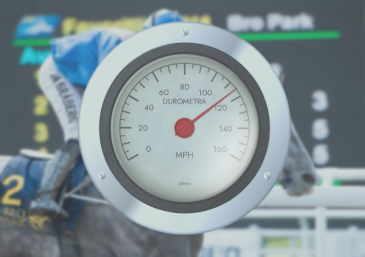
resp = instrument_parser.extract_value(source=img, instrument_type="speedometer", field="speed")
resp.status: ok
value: 115 mph
